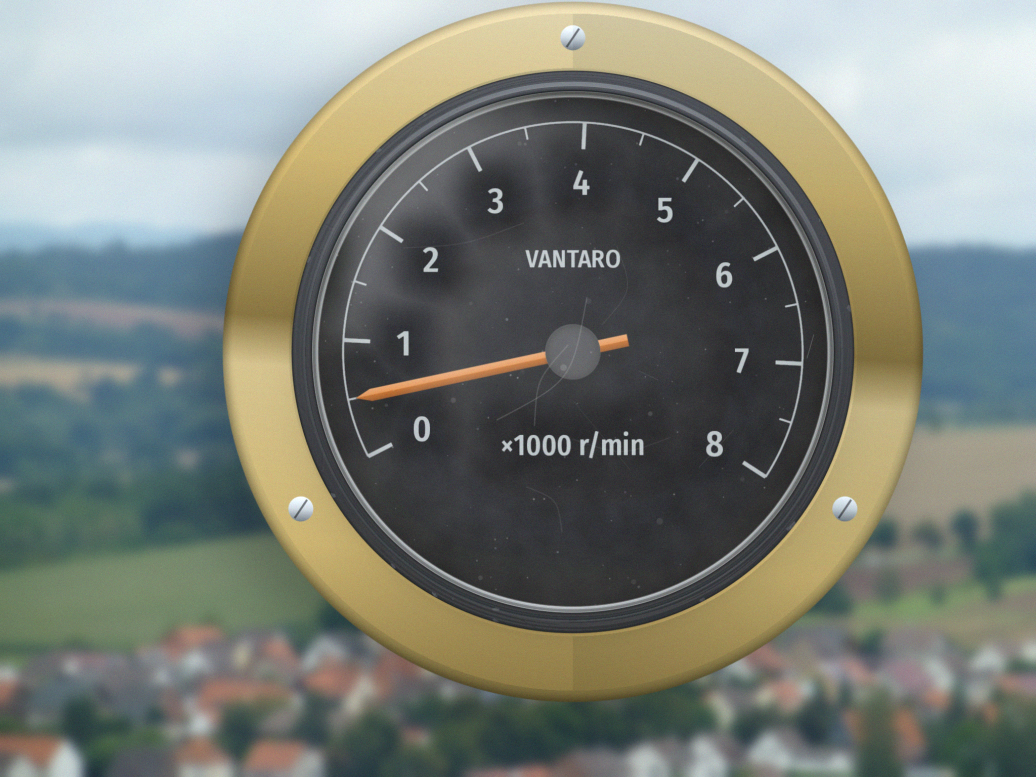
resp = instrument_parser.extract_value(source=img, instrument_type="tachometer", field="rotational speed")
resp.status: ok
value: 500 rpm
